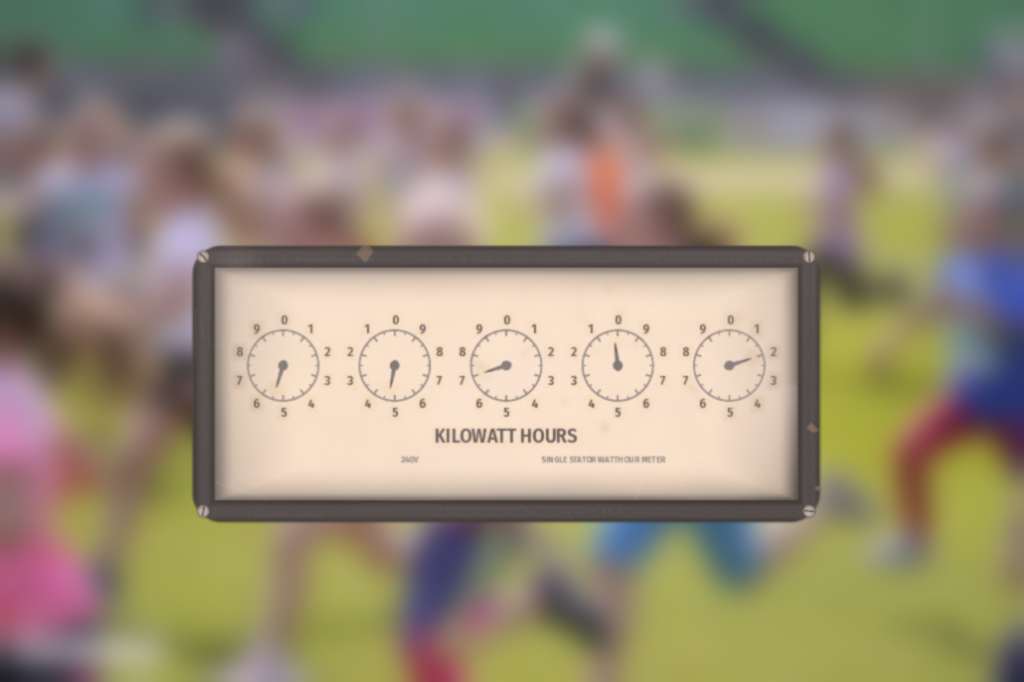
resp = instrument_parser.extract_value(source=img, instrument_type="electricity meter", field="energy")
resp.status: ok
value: 54702 kWh
